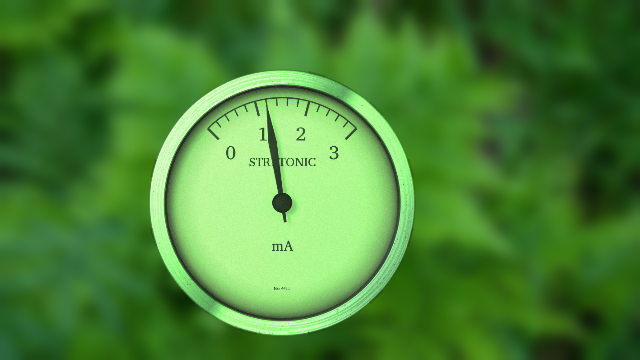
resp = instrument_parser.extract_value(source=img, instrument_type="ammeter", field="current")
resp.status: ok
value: 1.2 mA
